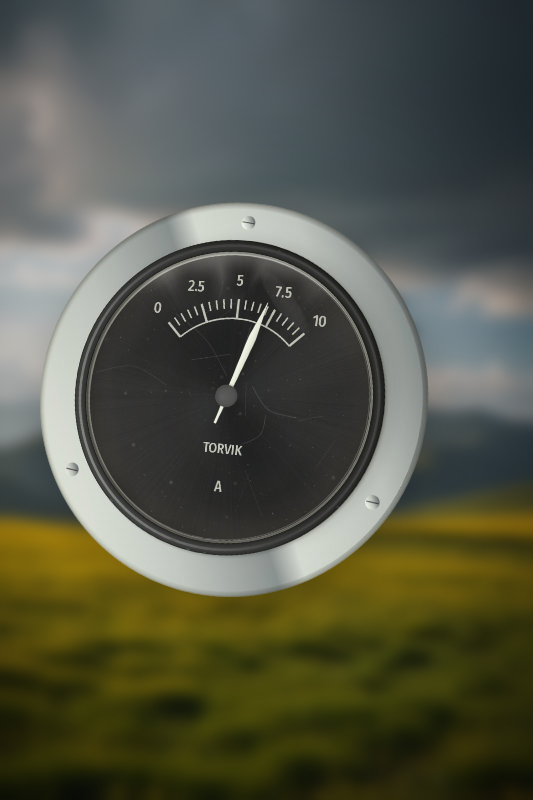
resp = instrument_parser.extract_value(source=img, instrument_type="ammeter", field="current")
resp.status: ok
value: 7 A
